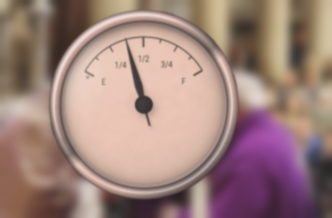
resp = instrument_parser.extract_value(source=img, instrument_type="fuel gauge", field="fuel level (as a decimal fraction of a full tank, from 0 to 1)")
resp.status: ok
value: 0.375
